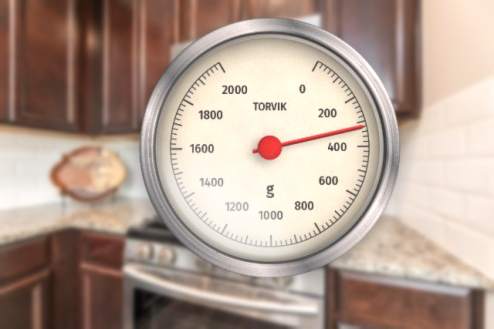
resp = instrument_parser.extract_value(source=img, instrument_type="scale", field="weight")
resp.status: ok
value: 320 g
